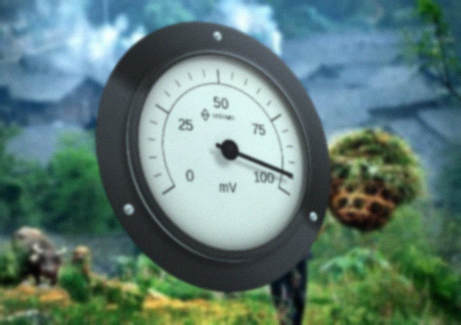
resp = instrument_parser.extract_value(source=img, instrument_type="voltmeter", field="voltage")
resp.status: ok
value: 95 mV
